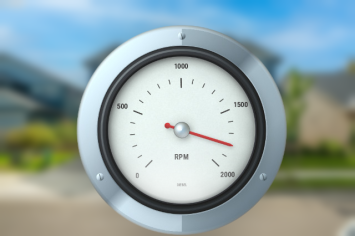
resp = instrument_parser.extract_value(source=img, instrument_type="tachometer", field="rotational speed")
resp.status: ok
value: 1800 rpm
